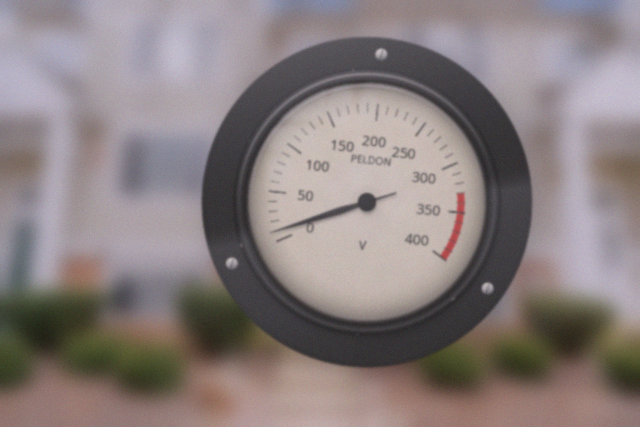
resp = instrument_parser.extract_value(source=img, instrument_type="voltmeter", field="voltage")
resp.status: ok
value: 10 V
